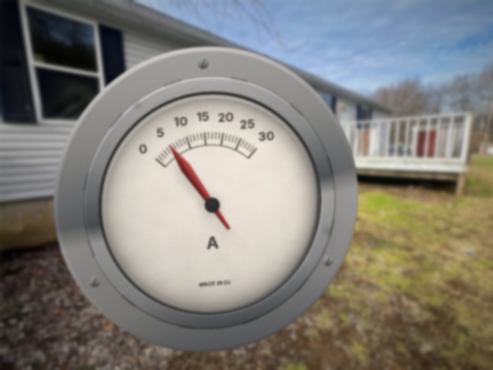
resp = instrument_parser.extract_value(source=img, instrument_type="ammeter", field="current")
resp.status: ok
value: 5 A
